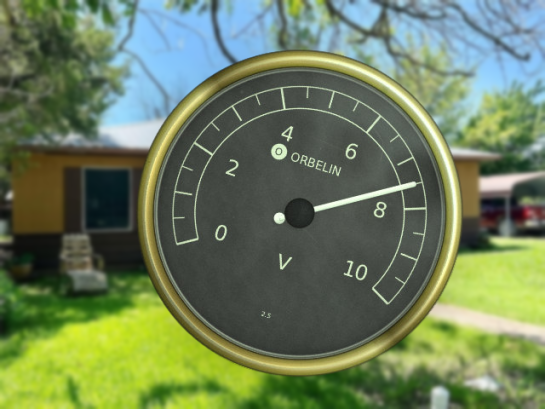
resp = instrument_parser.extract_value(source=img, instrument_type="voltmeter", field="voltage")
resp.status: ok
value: 7.5 V
